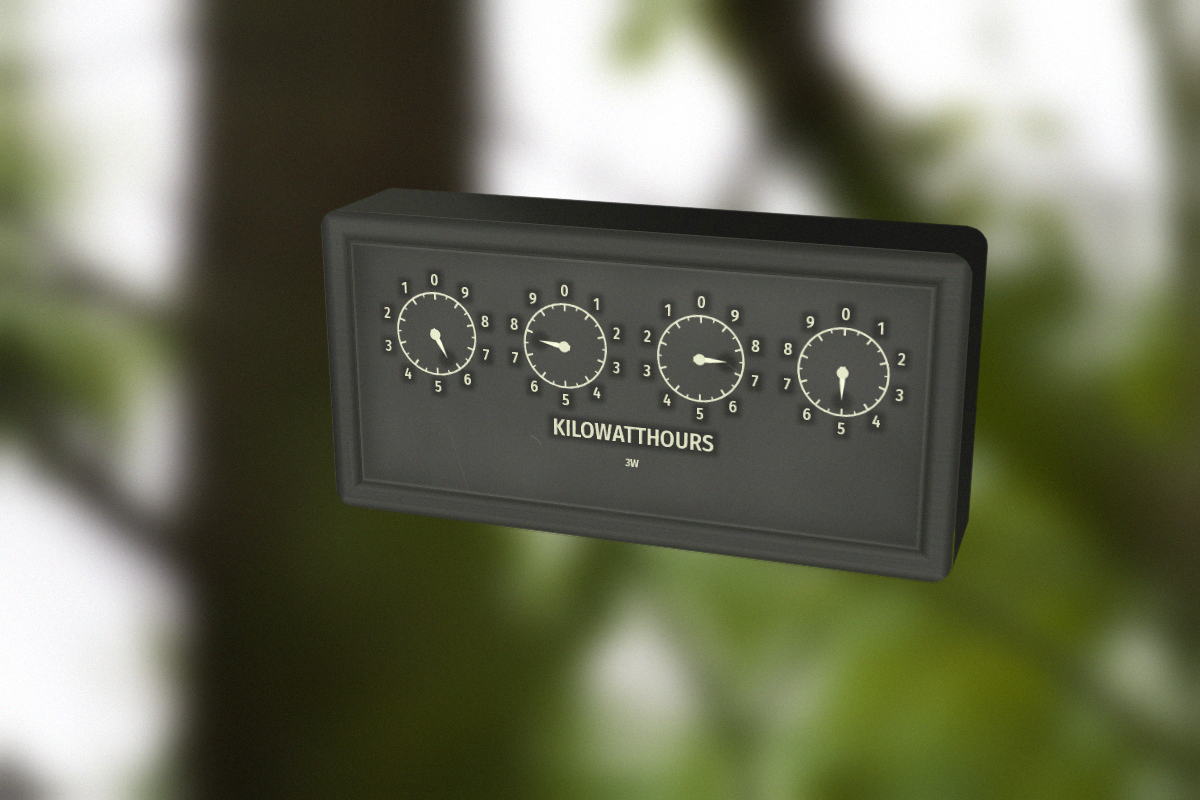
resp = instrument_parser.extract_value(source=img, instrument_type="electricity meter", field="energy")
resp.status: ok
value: 5775 kWh
